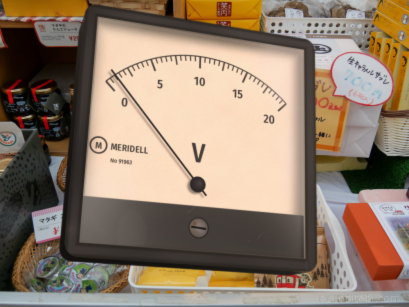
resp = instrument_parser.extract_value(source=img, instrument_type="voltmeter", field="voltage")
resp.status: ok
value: 1 V
